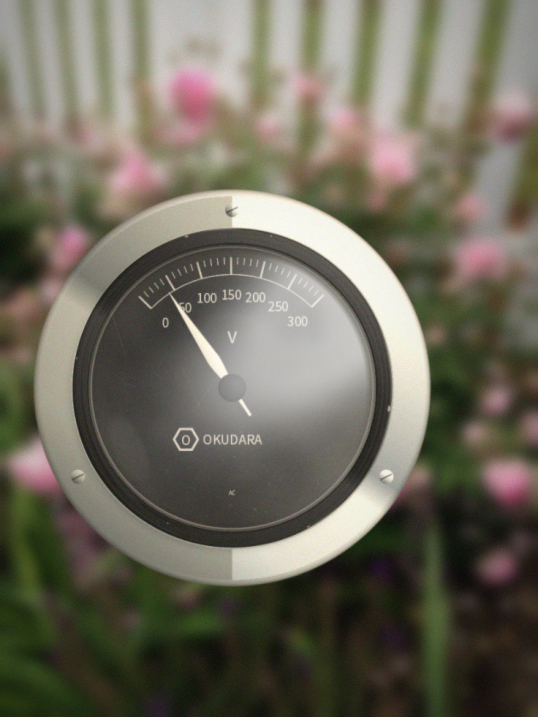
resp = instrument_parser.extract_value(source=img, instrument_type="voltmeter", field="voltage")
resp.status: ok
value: 40 V
